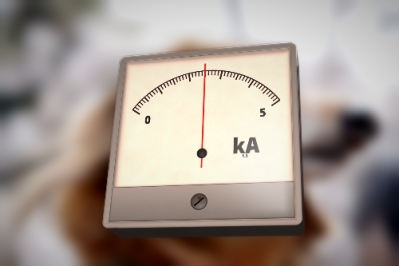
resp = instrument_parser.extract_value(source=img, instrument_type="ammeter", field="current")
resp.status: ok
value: 2.5 kA
